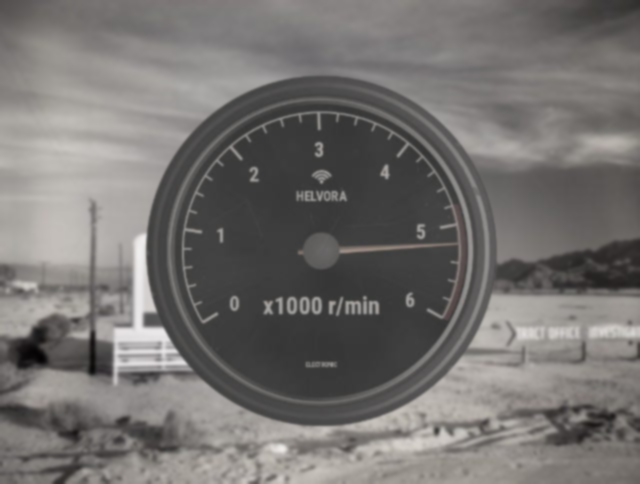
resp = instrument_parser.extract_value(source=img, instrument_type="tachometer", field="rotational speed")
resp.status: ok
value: 5200 rpm
